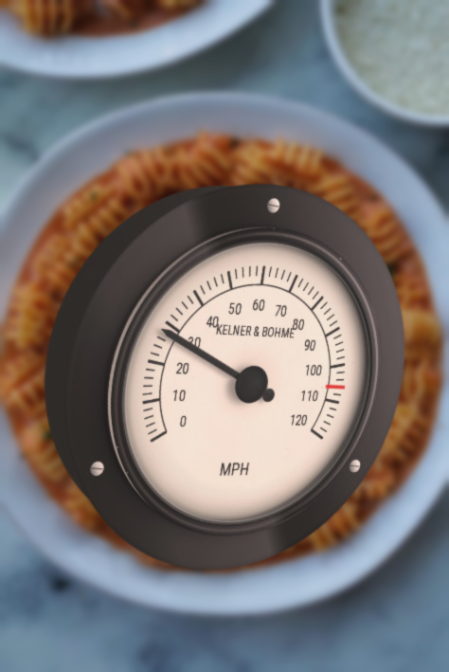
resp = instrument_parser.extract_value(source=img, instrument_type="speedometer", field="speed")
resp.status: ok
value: 28 mph
